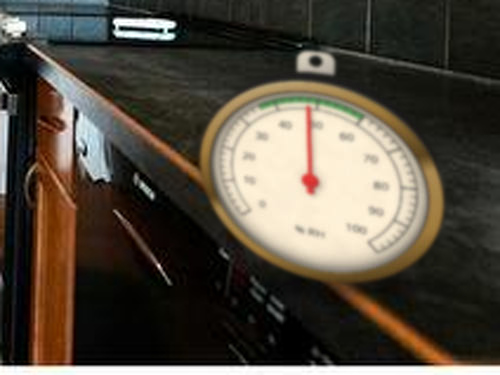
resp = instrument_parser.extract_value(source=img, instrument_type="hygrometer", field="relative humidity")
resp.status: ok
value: 48 %
